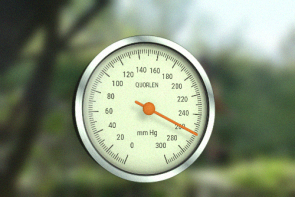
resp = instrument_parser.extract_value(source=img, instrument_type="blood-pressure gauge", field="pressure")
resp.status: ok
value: 260 mmHg
